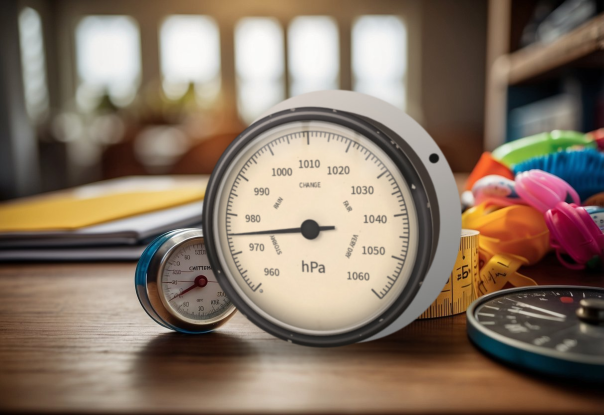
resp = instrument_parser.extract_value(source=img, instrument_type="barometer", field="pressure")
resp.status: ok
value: 975 hPa
